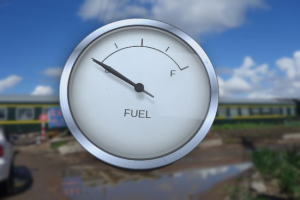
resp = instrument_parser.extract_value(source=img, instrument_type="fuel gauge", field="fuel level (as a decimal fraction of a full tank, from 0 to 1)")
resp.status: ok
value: 0
